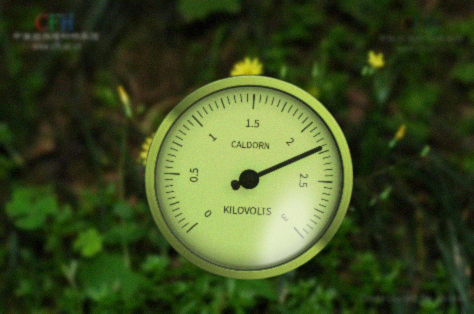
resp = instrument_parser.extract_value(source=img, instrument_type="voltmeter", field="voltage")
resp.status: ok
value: 2.2 kV
